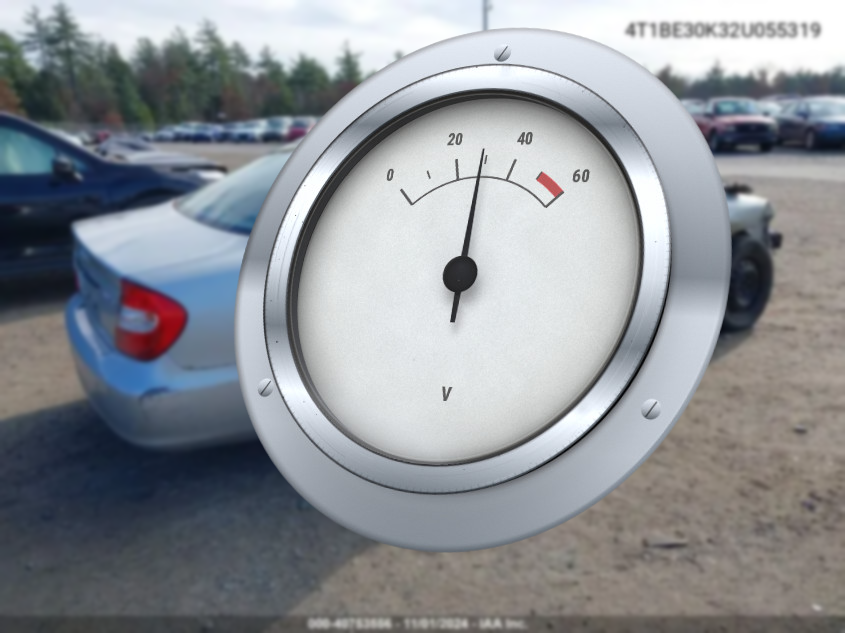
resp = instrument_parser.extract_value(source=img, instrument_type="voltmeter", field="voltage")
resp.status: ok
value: 30 V
